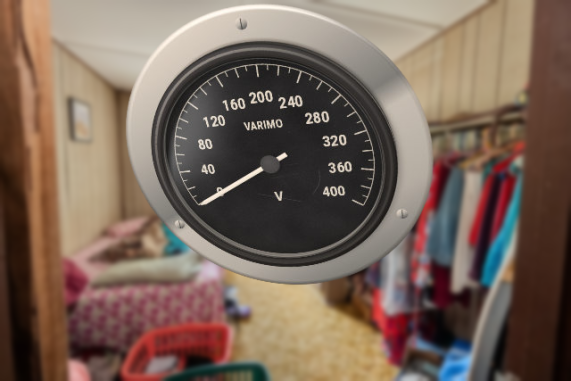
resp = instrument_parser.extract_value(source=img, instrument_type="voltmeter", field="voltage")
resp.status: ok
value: 0 V
